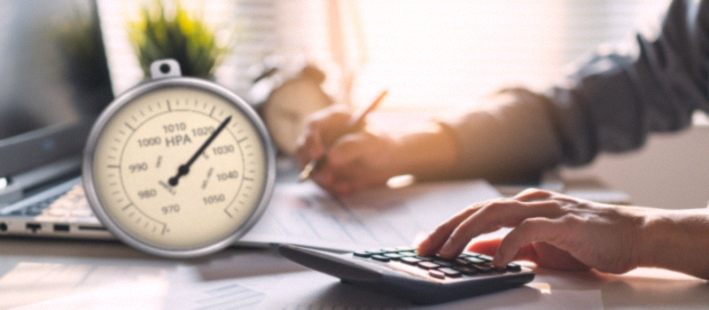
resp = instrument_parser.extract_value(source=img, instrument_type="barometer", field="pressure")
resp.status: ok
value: 1024 hPa
